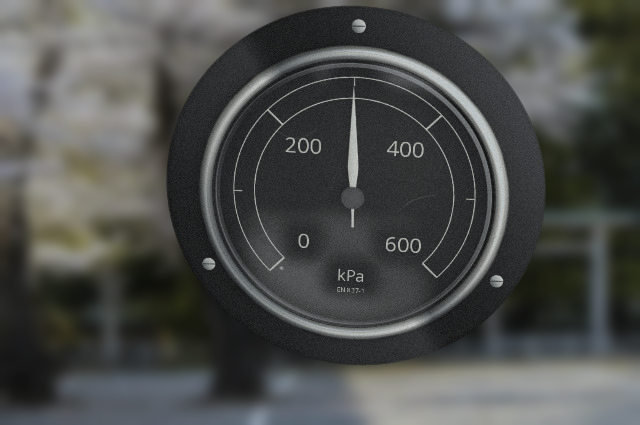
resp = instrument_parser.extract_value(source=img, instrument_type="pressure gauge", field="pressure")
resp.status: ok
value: 300 kPa
